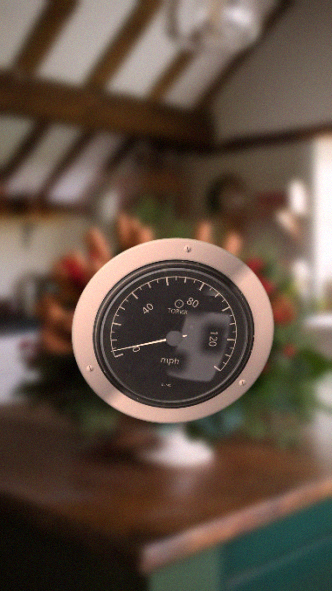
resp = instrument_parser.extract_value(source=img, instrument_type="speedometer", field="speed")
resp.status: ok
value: 5 mph
